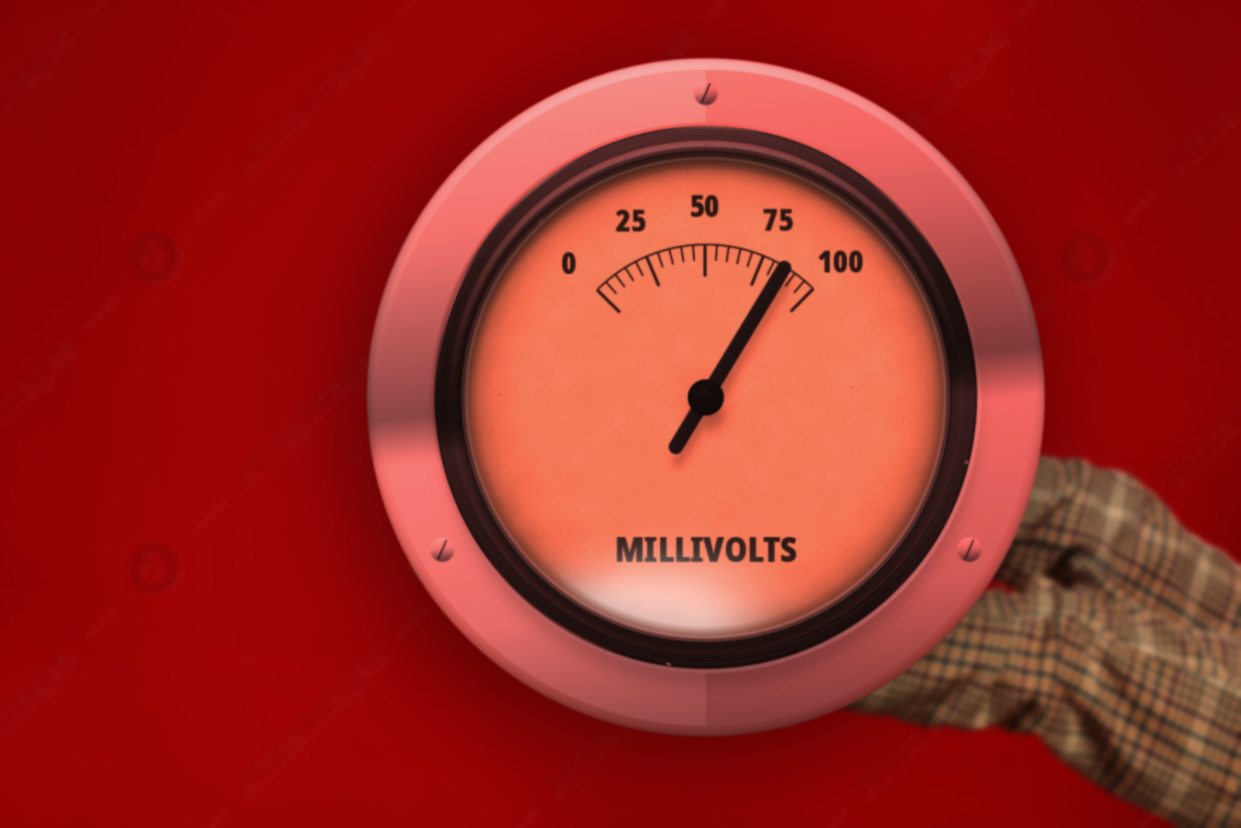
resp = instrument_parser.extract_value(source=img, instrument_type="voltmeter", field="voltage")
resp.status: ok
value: 85 mV
